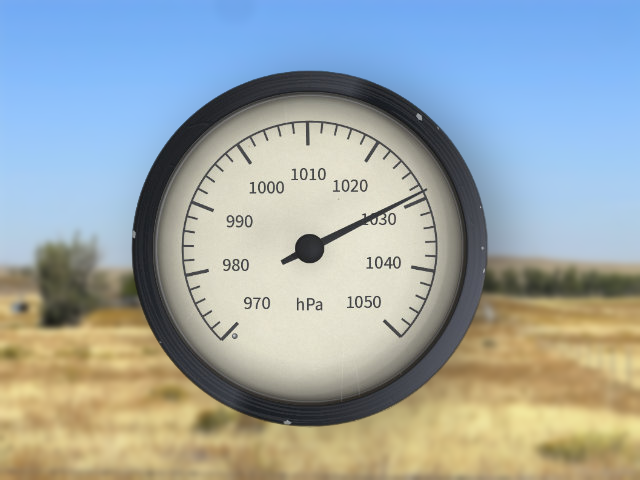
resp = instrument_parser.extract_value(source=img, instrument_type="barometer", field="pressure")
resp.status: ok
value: 1029 hPa
